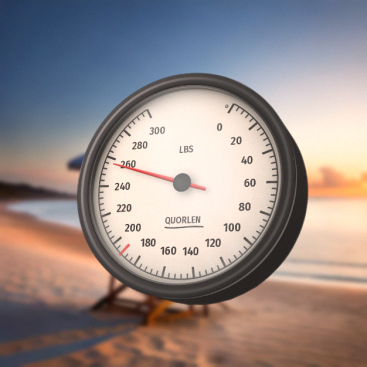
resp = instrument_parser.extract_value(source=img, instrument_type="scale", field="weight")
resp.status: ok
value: 256 lb
